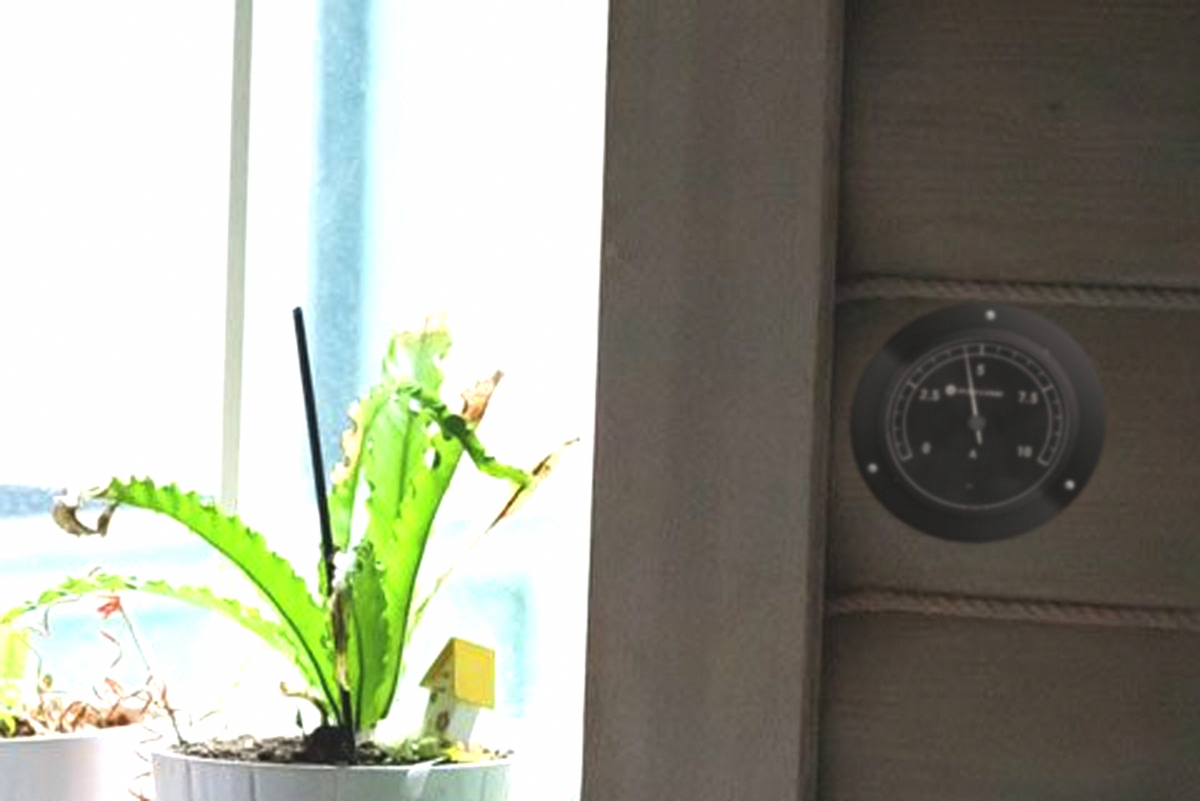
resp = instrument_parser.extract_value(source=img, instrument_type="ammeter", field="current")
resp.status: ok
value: 4.5 A
